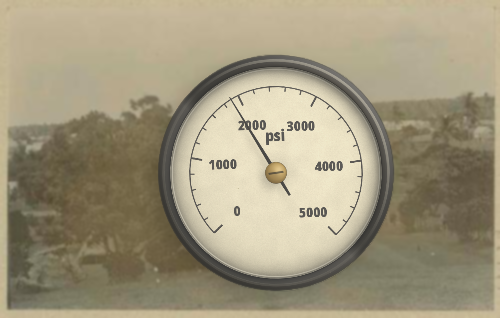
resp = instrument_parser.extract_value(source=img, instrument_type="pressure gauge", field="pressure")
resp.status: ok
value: 1900 psi
